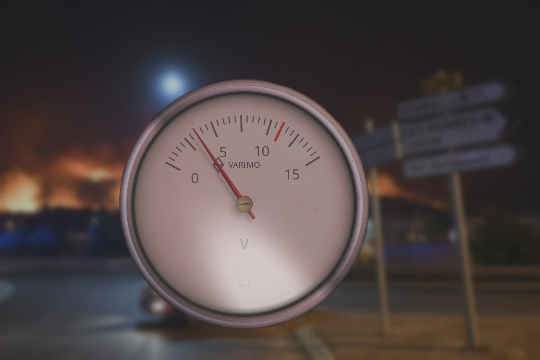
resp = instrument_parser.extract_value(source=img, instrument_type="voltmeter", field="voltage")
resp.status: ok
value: 3.5 V
